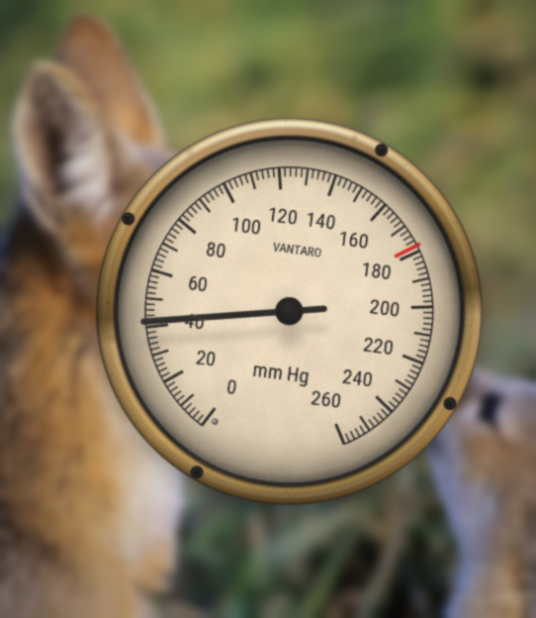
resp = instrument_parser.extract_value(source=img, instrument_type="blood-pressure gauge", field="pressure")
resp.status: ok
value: 42 mmHg
